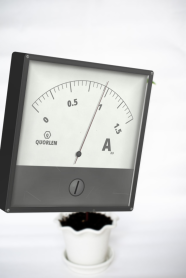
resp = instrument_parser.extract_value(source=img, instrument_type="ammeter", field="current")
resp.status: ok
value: 0.95 A
